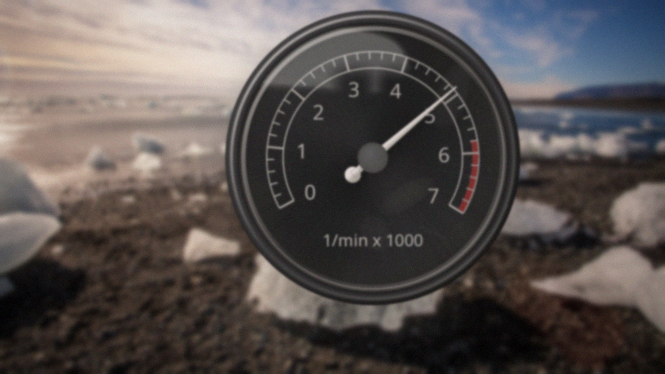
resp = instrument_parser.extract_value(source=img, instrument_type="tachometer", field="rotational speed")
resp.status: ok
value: 4900 rpm
